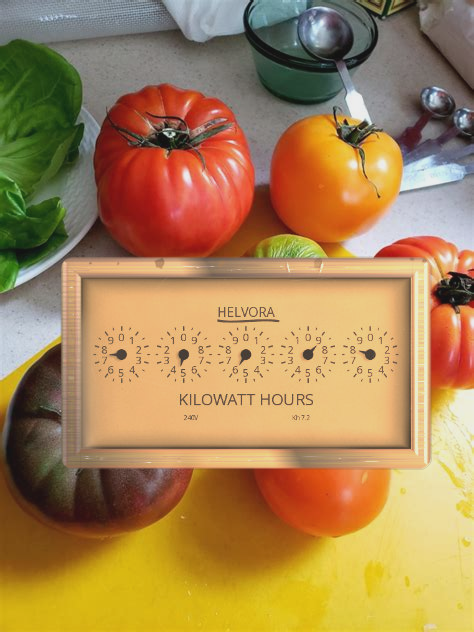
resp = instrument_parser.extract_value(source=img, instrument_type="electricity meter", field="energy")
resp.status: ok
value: 74588 kWh
